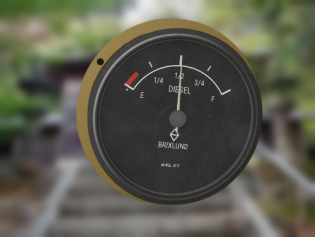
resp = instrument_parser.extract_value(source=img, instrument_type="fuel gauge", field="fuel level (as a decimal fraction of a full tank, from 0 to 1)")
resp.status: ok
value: 0.5
